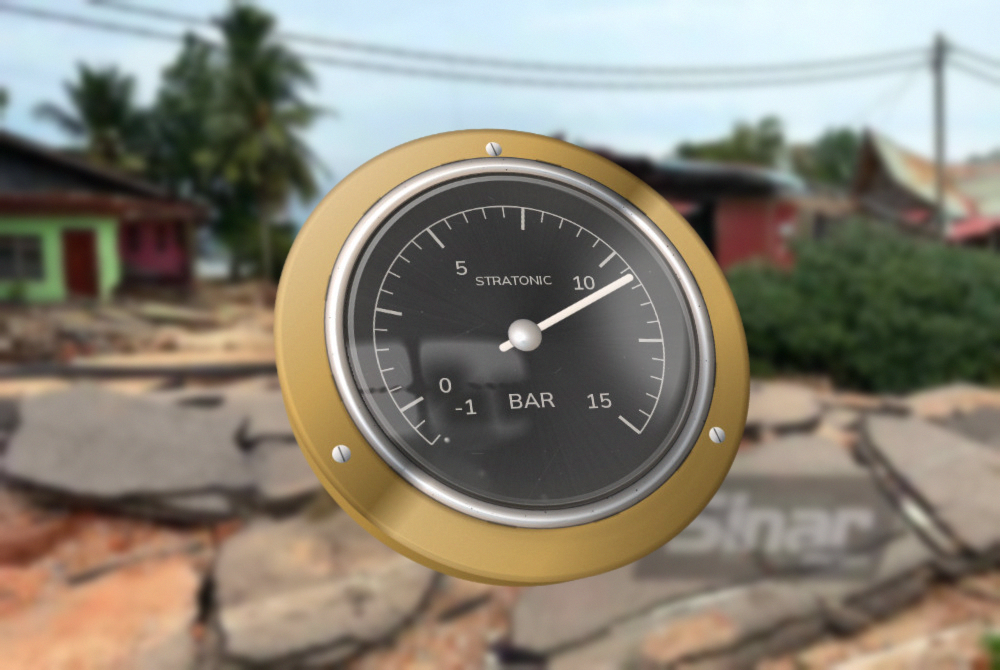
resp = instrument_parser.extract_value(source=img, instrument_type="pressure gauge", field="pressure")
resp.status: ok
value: 10.75 bar
